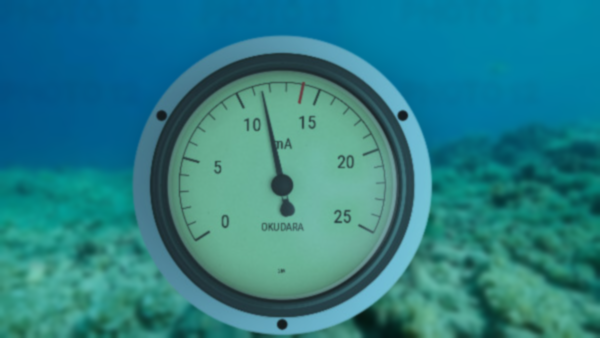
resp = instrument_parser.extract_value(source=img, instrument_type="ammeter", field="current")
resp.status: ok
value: 11.5 mA
